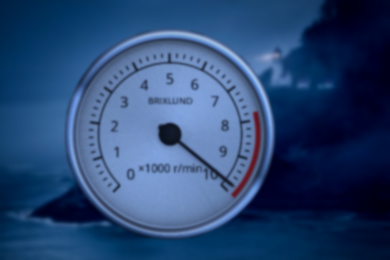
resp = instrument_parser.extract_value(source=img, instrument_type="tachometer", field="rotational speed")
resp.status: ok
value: 9800 rpm
